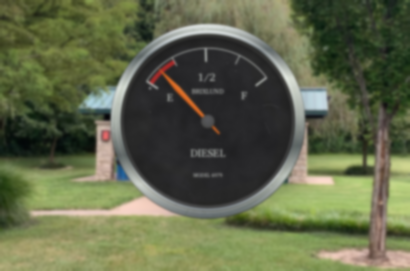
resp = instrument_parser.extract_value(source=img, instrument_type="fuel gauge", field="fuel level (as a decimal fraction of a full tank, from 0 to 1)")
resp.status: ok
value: 0.125
